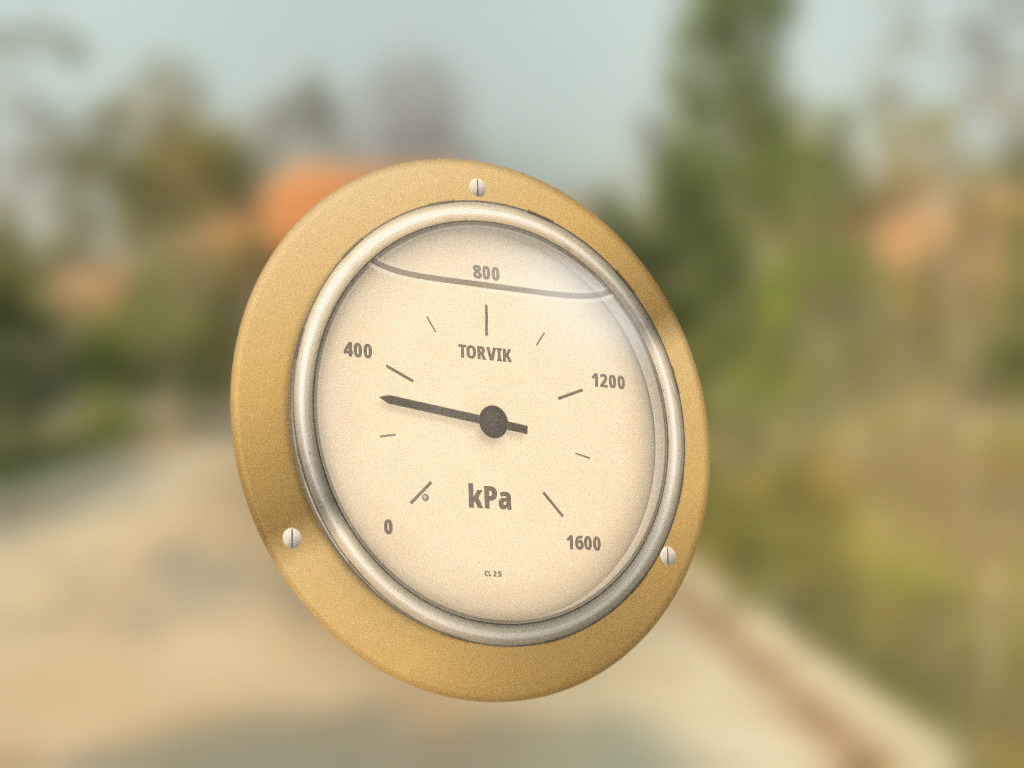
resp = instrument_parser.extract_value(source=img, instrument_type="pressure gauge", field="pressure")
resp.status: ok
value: 300 kPa
